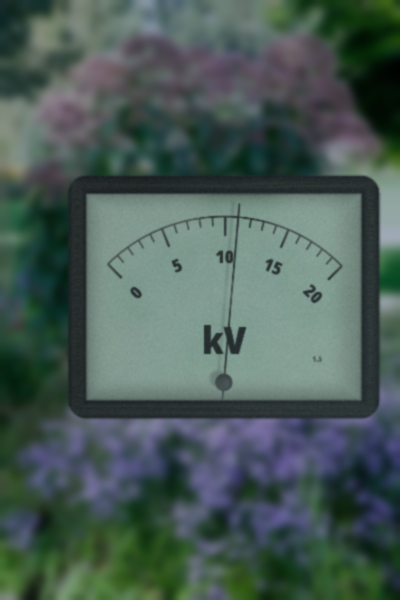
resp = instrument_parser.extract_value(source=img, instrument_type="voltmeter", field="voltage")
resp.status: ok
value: 11 kV
